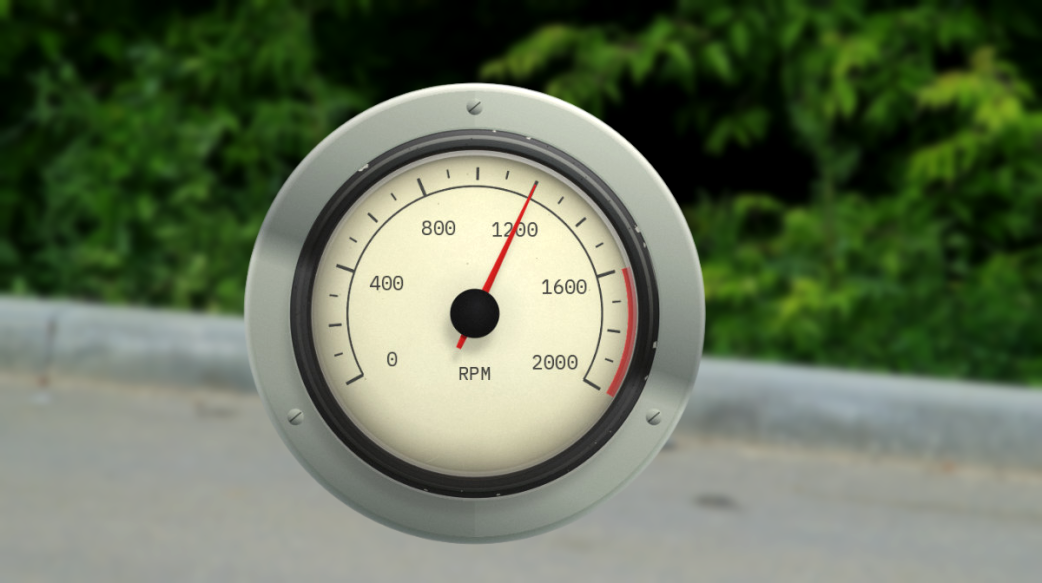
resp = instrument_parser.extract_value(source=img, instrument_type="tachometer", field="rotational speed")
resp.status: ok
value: 1200 rpm
